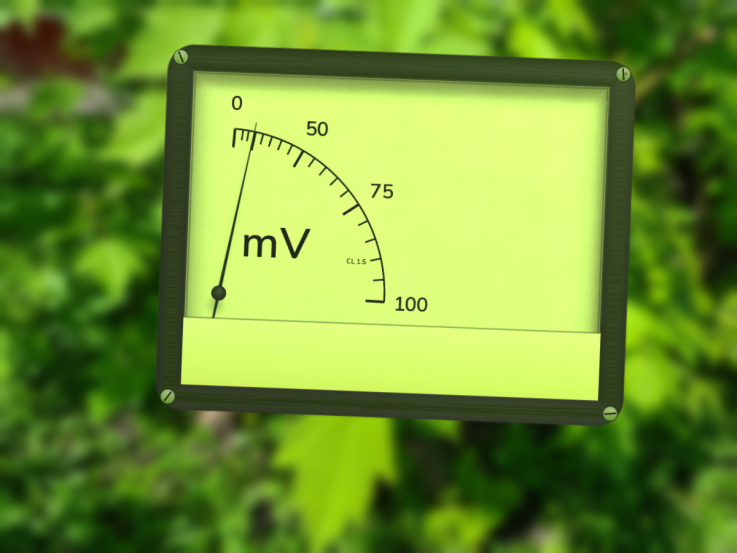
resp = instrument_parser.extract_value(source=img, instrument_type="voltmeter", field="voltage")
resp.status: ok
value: 25 mV
